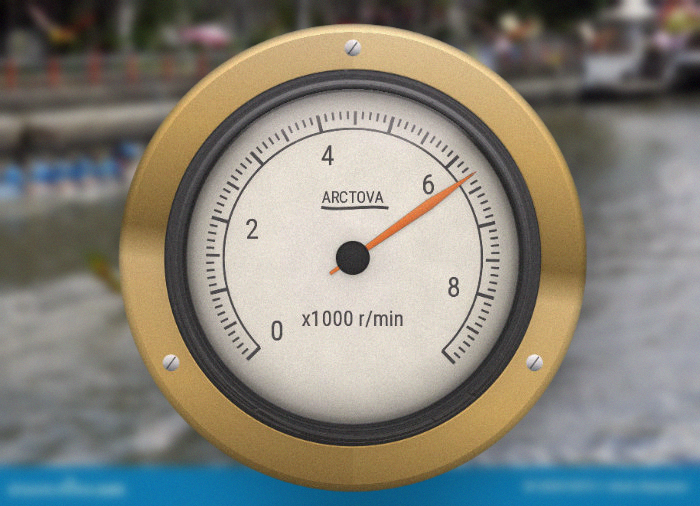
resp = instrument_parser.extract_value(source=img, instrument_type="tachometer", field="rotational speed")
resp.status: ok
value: 6300 rpm
